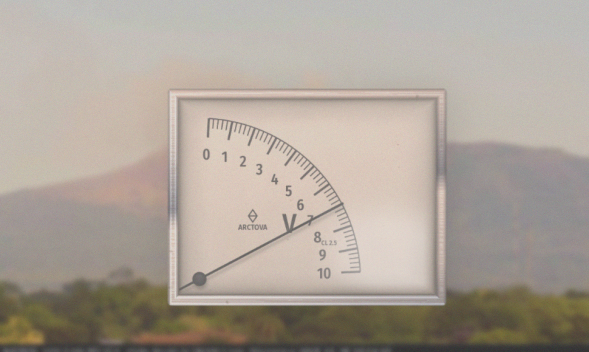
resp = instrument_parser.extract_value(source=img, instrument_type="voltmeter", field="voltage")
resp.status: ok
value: 7 V
